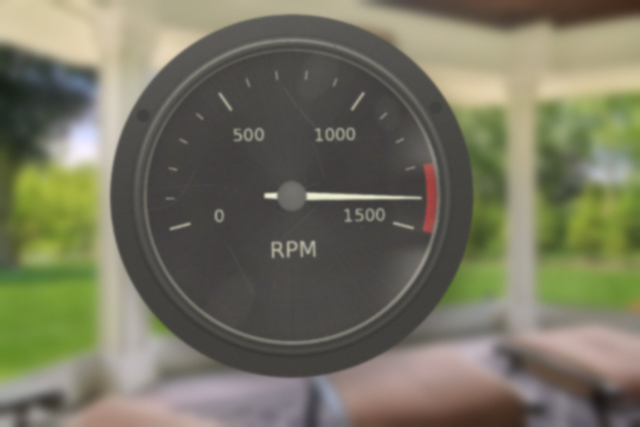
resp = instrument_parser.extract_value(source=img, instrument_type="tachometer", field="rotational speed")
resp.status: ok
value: 1400 rpm
